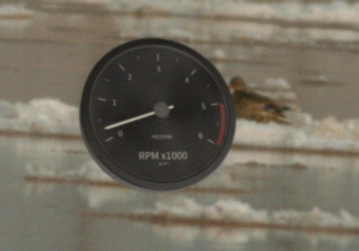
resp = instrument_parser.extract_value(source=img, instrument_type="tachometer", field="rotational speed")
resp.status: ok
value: 250 rpm
